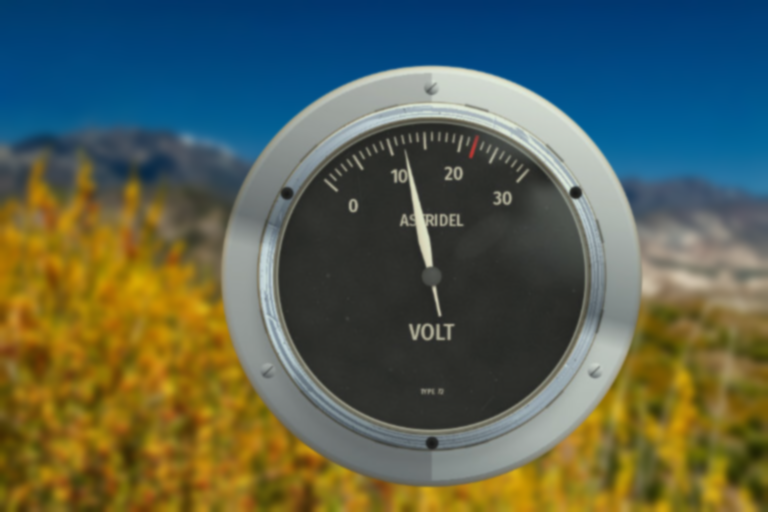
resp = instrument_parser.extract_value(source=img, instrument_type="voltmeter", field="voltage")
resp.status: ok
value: 12 V
